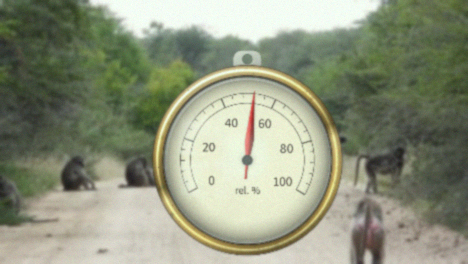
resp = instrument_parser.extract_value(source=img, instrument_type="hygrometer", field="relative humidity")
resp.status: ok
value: 52 %
